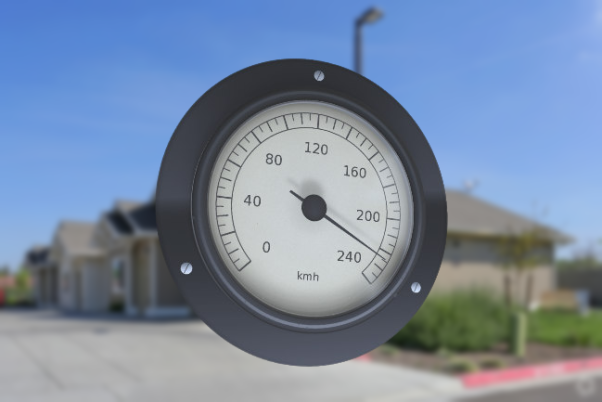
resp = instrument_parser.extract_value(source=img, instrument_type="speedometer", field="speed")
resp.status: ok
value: 225 km/h
